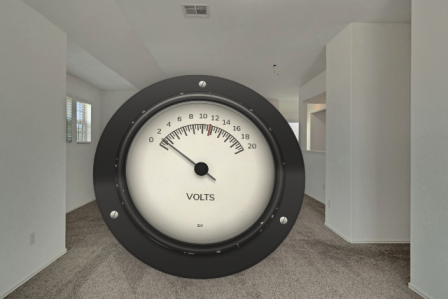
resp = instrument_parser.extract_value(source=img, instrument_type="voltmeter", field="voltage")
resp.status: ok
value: 1 V
